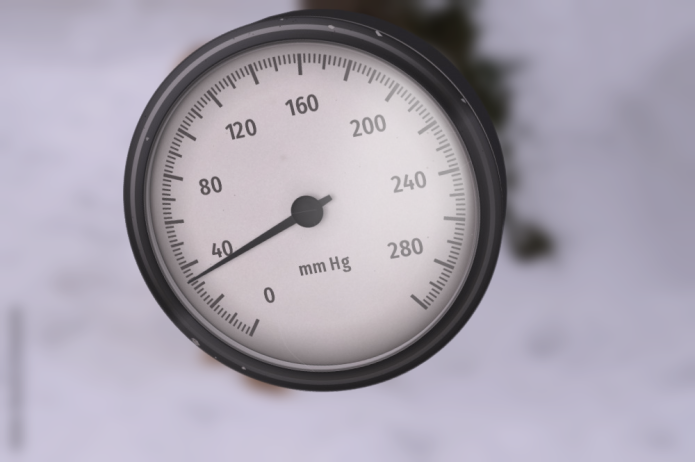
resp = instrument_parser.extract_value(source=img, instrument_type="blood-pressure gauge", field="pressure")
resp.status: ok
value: 34 mmHg
